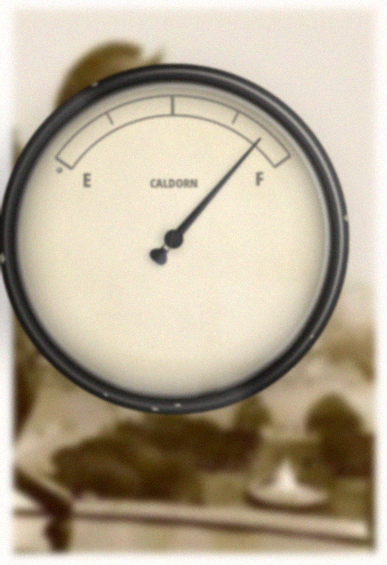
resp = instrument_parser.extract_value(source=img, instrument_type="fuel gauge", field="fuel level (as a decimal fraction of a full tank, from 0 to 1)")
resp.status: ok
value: 0.875
